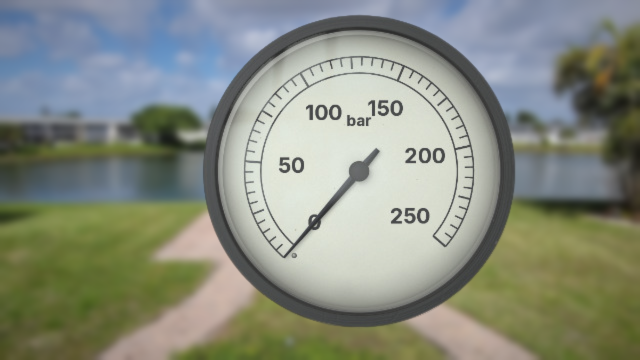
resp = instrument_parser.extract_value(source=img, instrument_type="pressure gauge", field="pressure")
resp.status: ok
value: 0 bar
